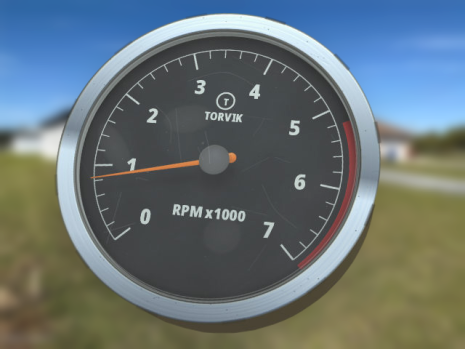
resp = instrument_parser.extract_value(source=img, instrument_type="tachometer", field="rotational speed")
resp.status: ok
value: 800 rpm
